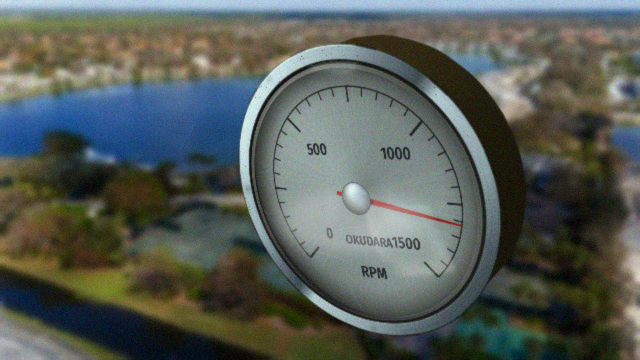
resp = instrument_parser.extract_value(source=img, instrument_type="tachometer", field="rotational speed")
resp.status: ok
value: 1300 rpm
